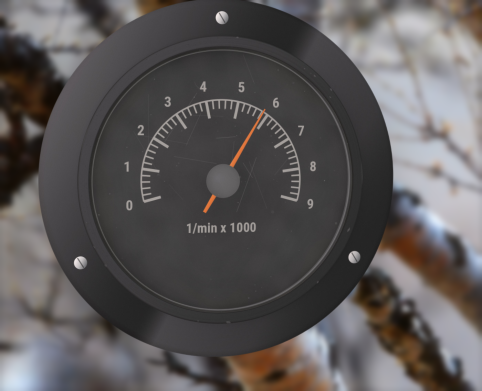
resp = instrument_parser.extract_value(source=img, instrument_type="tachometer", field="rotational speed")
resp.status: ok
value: 5800 rpm
